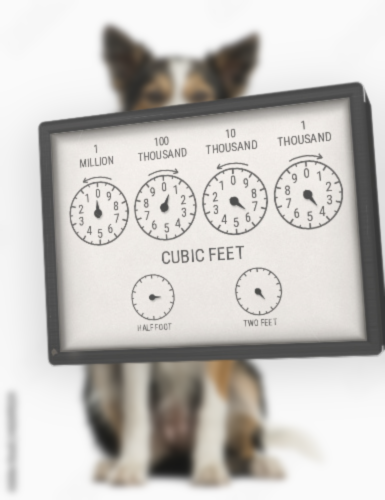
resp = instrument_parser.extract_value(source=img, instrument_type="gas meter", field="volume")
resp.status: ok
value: 6400 ft³
